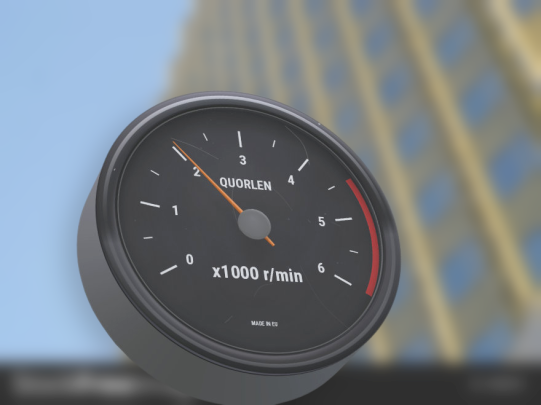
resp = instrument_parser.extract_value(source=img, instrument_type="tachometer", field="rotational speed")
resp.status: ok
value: 2000 rpm
